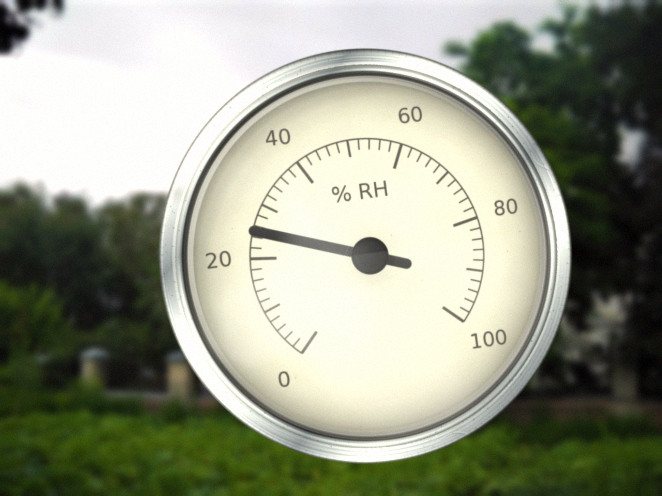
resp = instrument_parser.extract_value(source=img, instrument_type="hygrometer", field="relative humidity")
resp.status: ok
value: 25 %
